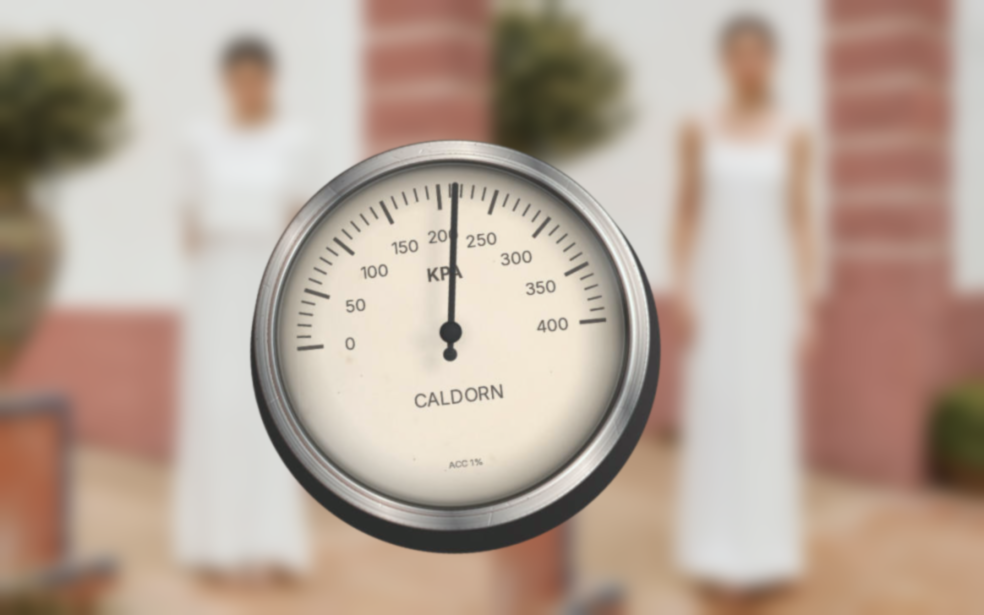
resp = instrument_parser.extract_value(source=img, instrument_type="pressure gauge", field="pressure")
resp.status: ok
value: 215 kPa
